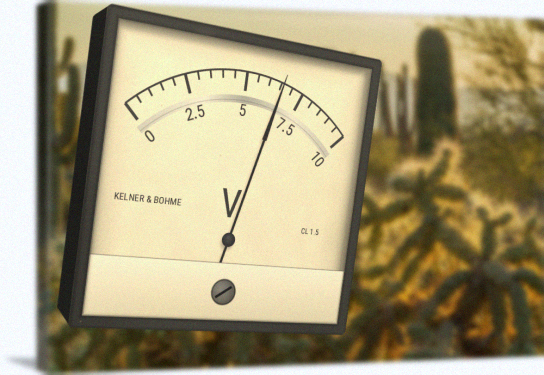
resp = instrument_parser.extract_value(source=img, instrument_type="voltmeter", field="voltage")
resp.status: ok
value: 6.5 V
